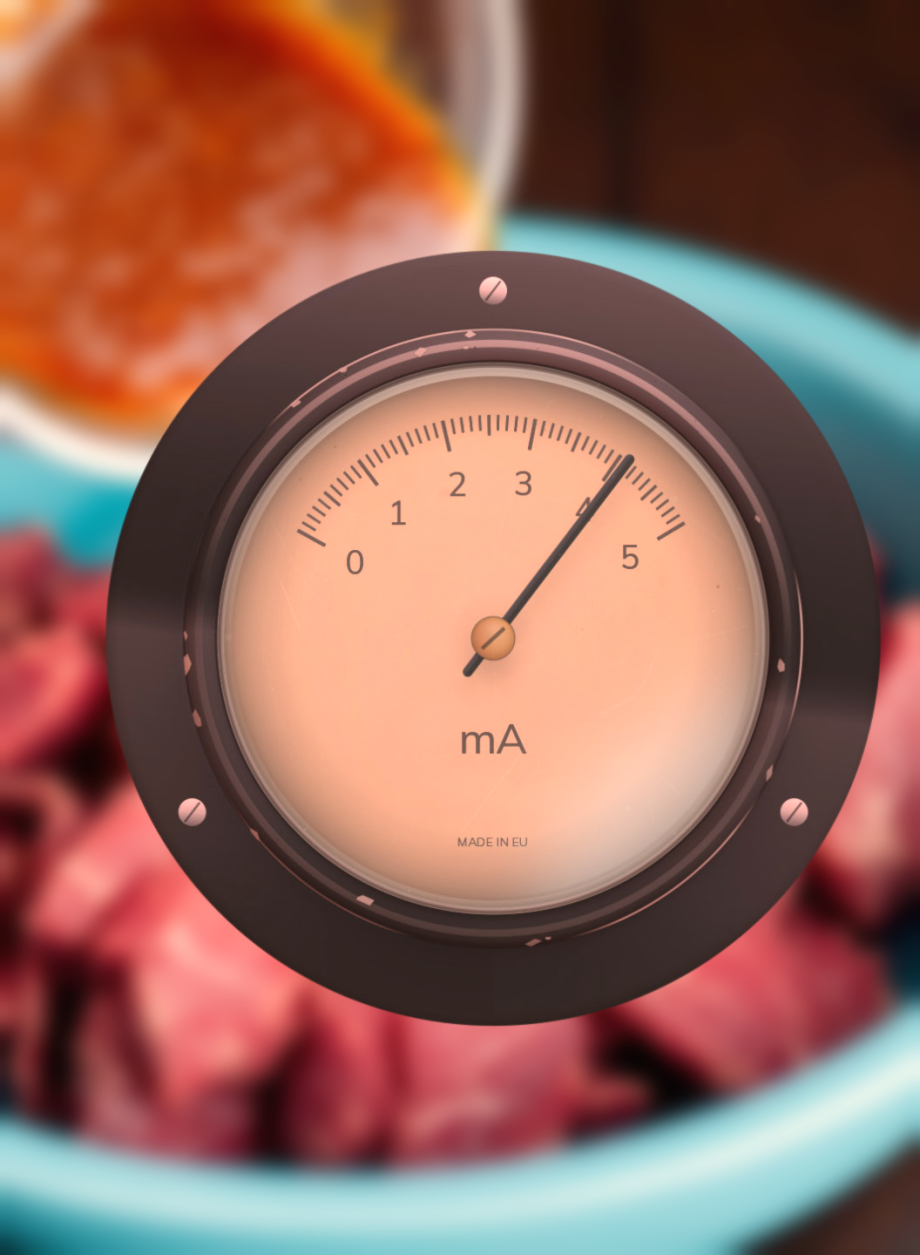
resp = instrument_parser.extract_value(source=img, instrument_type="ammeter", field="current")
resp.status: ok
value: 4.1 mA
